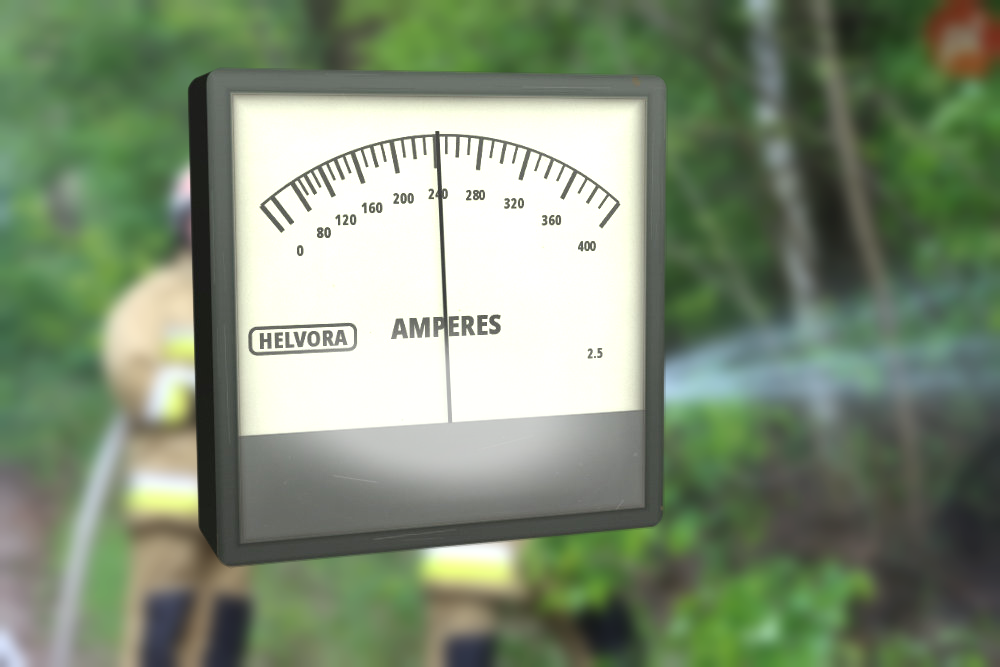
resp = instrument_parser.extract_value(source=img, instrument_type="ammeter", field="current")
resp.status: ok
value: 240 A
